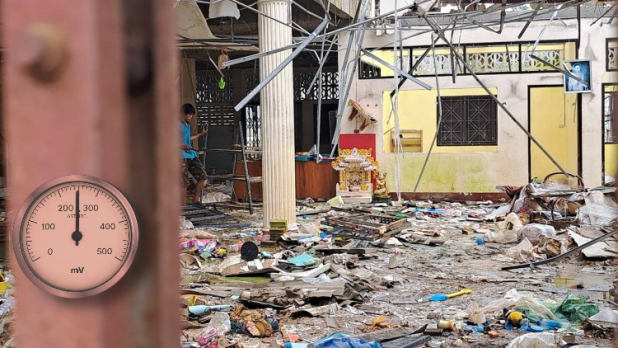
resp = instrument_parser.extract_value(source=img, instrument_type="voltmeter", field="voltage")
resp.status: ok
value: 250 mV
